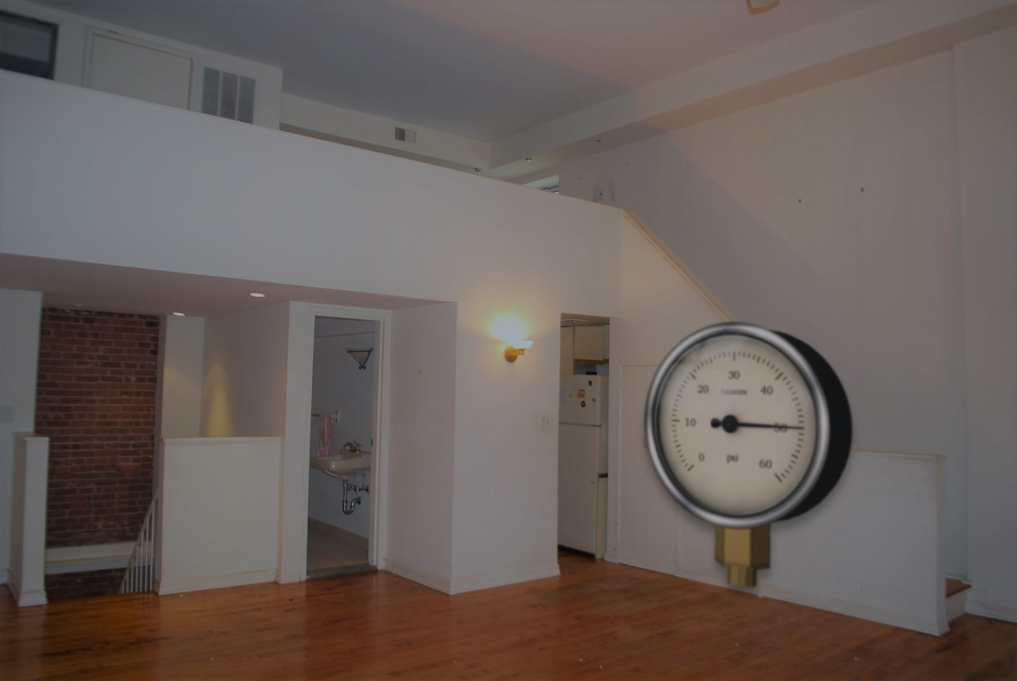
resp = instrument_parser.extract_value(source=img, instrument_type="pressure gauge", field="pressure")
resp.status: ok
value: 50 psi
